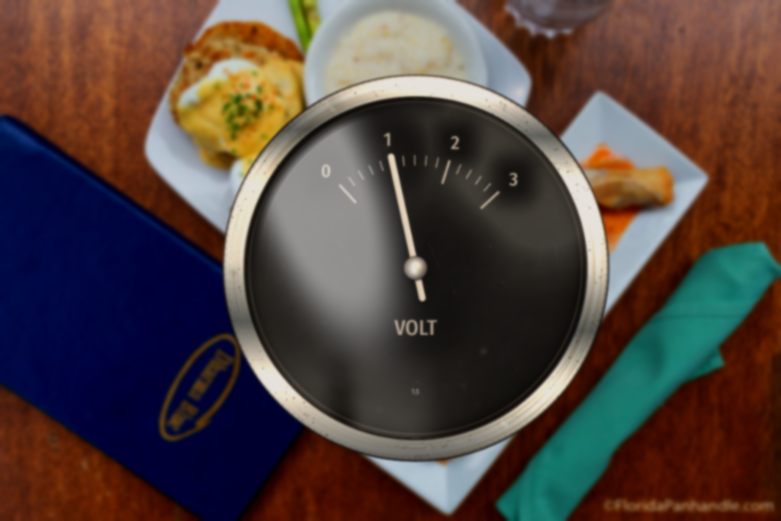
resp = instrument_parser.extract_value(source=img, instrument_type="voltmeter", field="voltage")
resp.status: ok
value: 1 V
